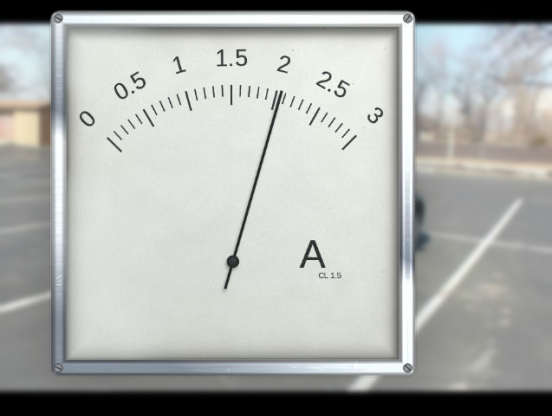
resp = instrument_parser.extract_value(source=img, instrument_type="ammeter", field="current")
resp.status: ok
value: 2.05 A
